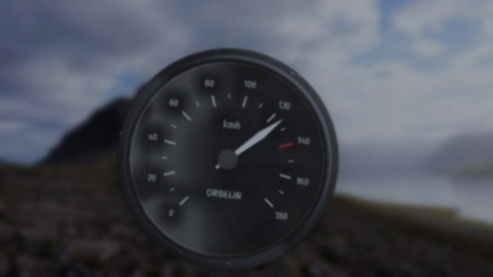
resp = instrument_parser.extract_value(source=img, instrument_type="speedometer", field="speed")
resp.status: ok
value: 125 km/h
